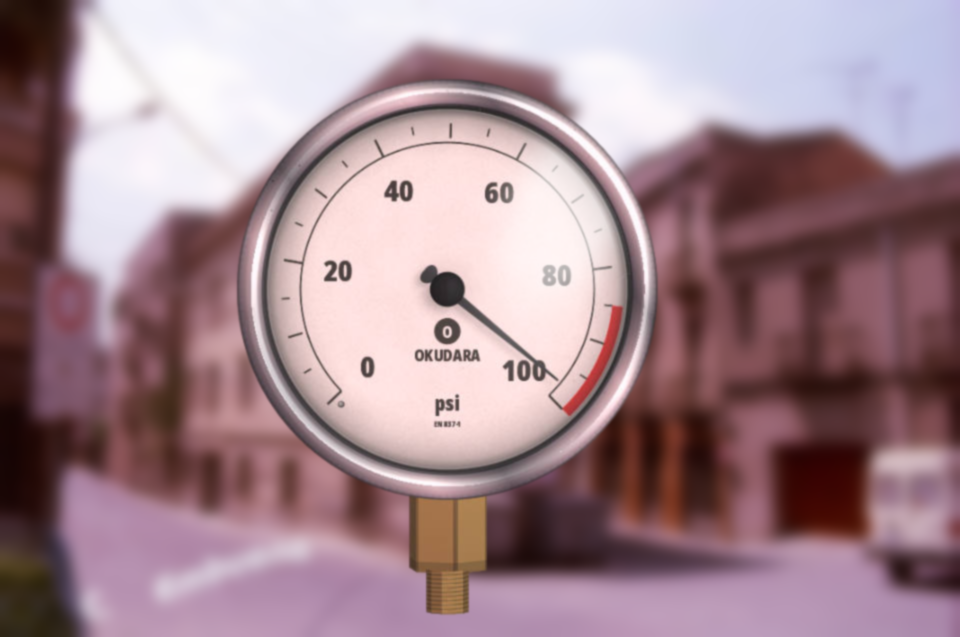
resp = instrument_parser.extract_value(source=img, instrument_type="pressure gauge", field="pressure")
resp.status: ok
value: 97.5 psi
